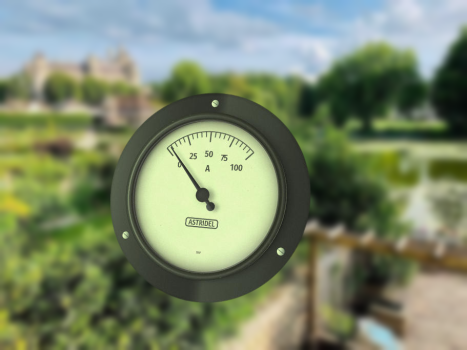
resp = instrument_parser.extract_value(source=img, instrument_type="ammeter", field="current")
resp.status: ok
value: 5 A
